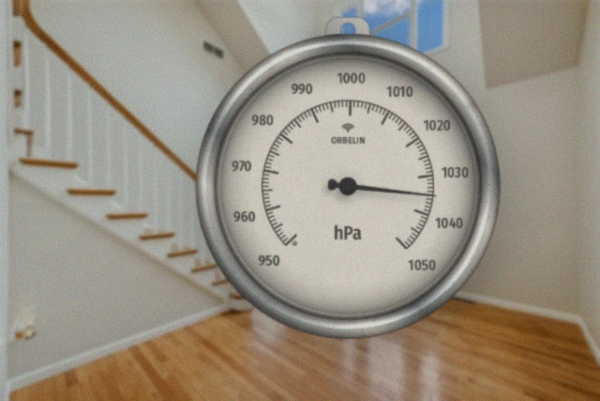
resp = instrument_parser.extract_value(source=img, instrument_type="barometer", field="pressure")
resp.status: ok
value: 1035 hPa
